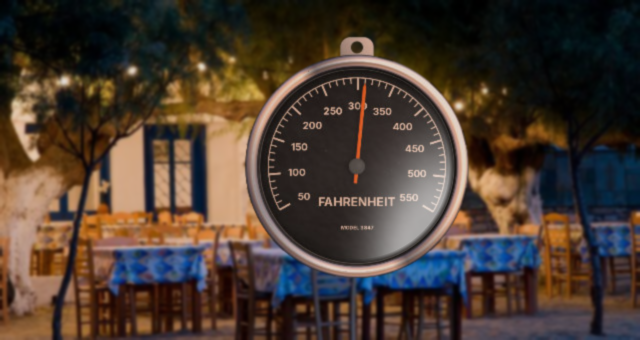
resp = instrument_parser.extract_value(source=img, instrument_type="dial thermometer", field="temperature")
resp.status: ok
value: 310 °F
